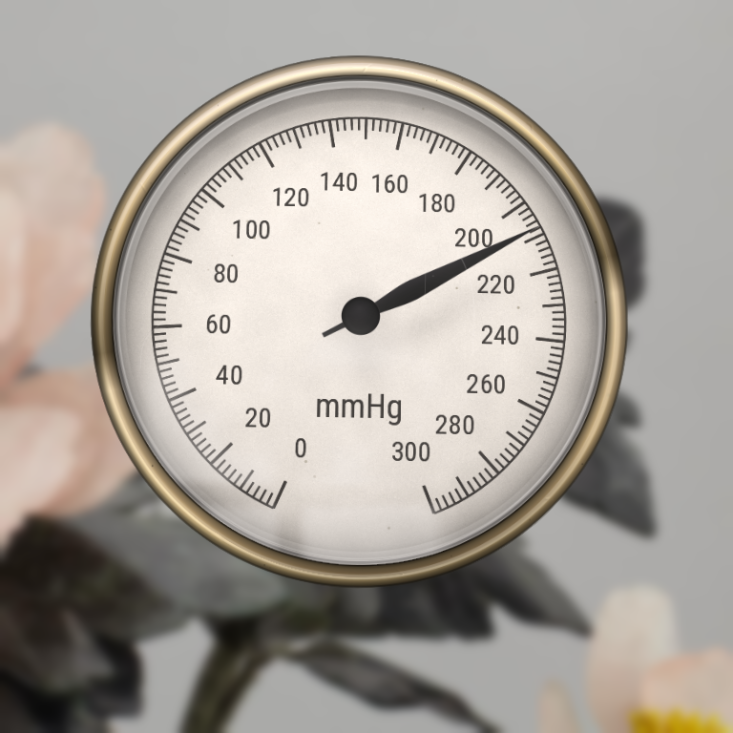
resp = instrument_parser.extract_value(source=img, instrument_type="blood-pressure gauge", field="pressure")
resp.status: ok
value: 208 mmHg
